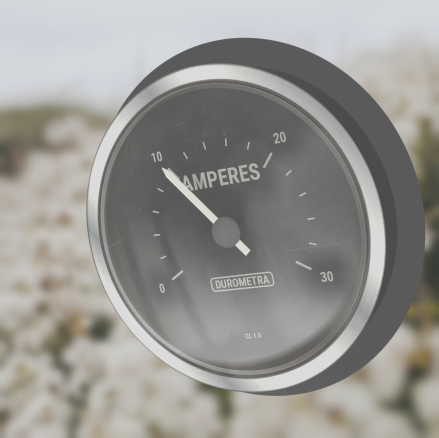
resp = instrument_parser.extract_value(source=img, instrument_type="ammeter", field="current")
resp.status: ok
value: 10 A
